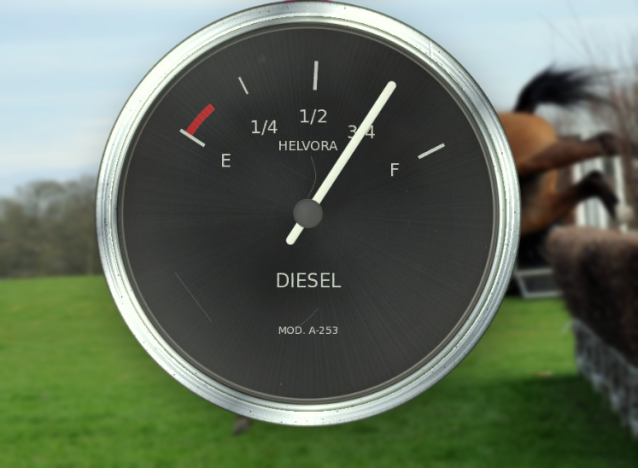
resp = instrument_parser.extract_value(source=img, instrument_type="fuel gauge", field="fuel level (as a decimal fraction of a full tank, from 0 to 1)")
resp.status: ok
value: 0.75
